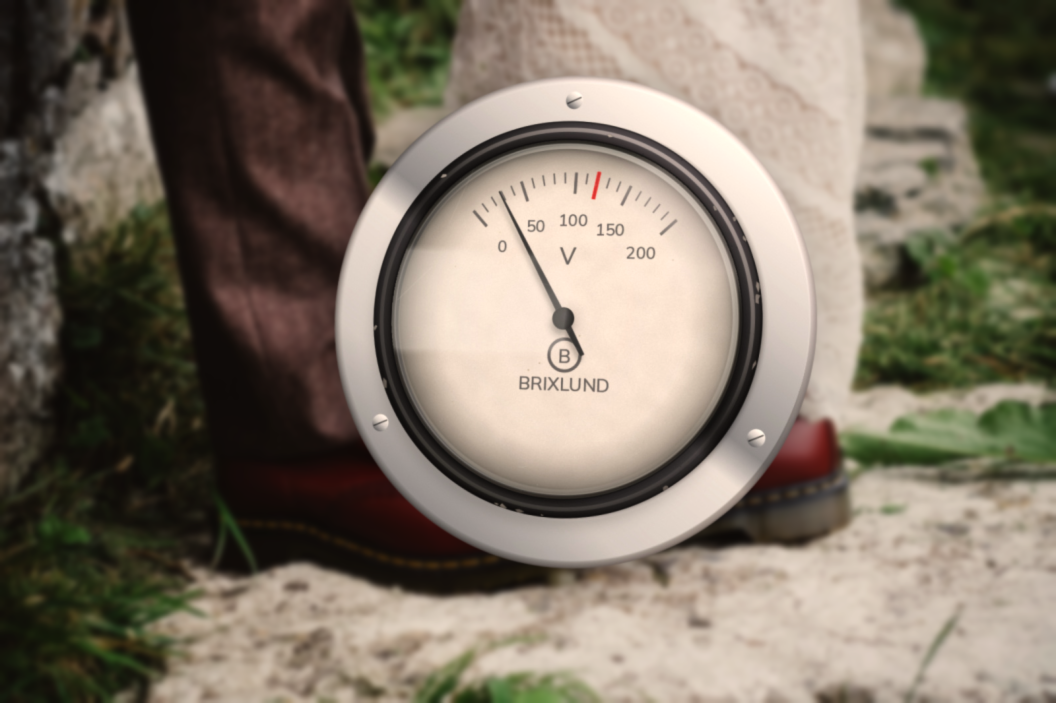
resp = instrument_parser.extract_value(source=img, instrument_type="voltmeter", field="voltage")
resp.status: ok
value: 30 V
